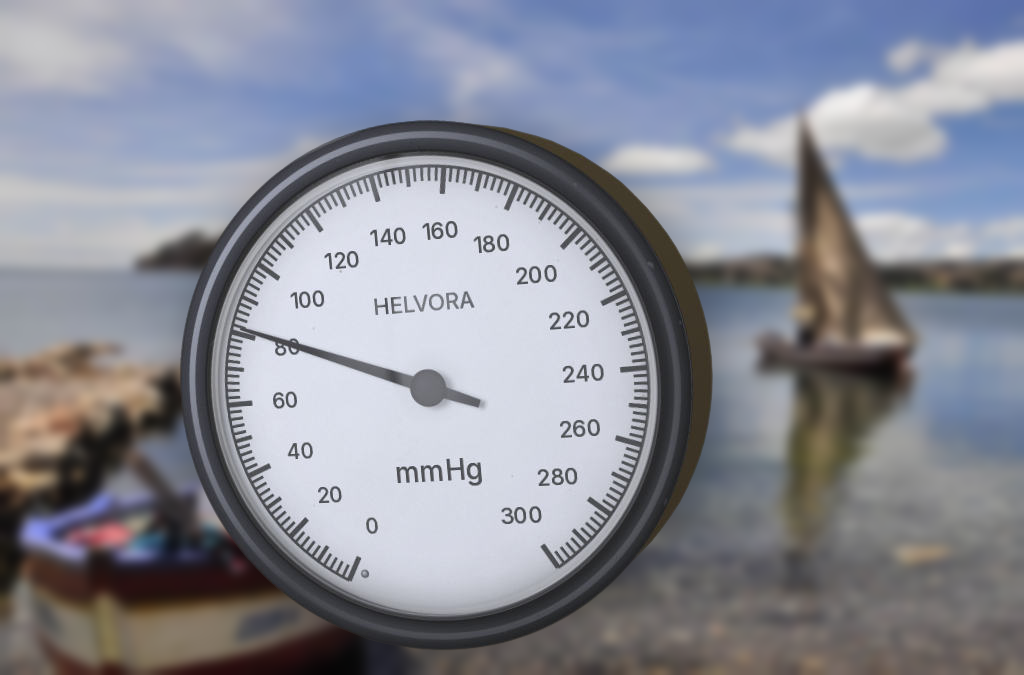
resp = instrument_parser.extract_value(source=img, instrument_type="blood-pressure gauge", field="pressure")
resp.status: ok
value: 82 mmHg
